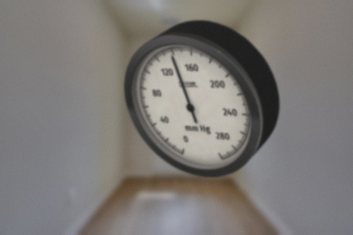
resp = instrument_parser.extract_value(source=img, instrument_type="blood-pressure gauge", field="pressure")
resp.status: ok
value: 140 mmHg
